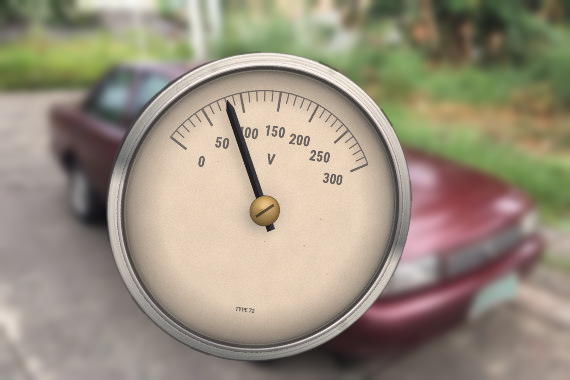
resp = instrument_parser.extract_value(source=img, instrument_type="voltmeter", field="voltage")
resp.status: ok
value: 80 V
